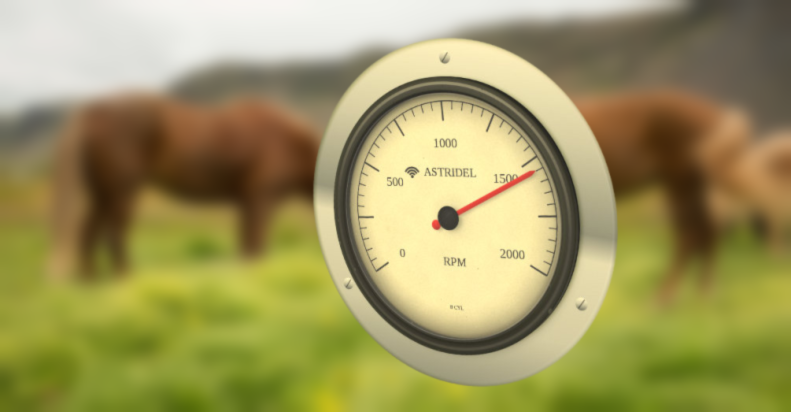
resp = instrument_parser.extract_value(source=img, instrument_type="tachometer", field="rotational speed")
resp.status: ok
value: 1550 rpm
